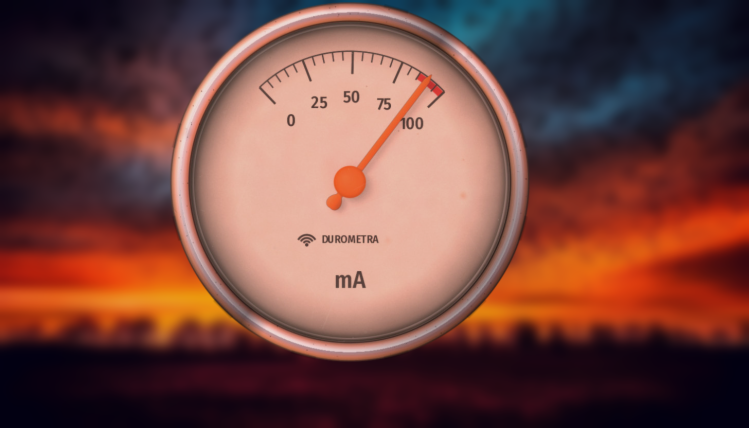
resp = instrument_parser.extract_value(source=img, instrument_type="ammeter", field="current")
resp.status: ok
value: 90 mA
